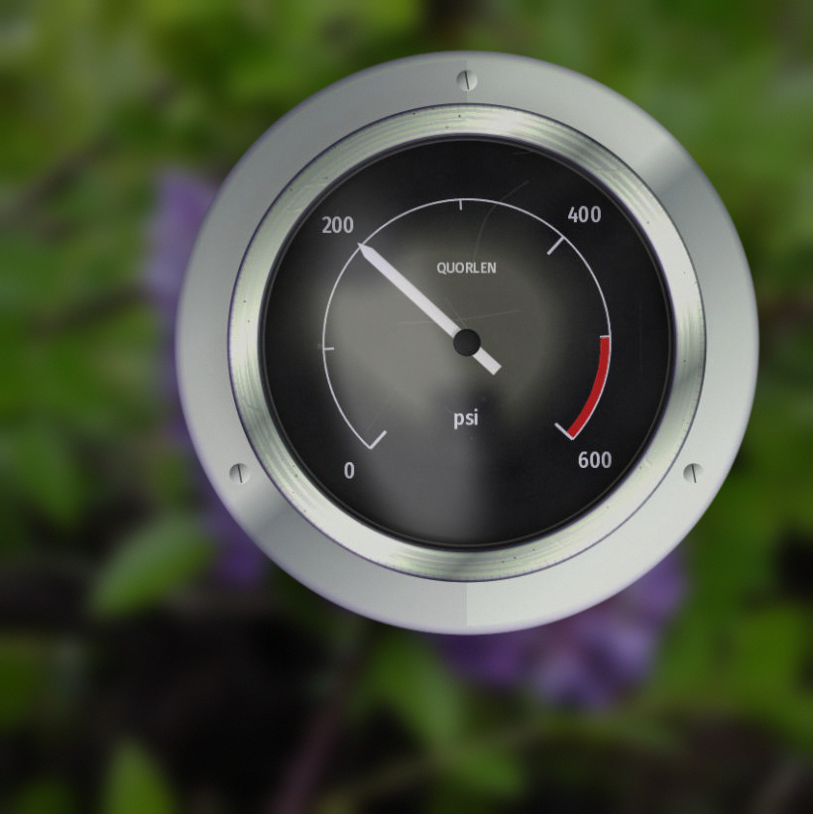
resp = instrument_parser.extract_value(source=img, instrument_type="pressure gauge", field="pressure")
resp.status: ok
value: 200 psi
